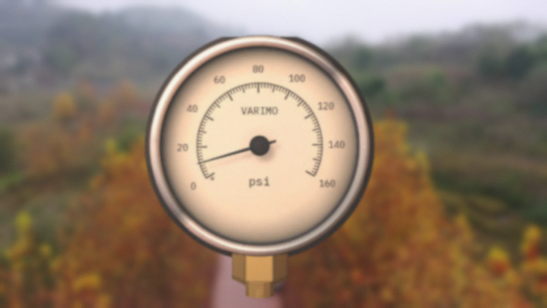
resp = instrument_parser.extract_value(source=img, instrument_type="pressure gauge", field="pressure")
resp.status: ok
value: 10 psi
